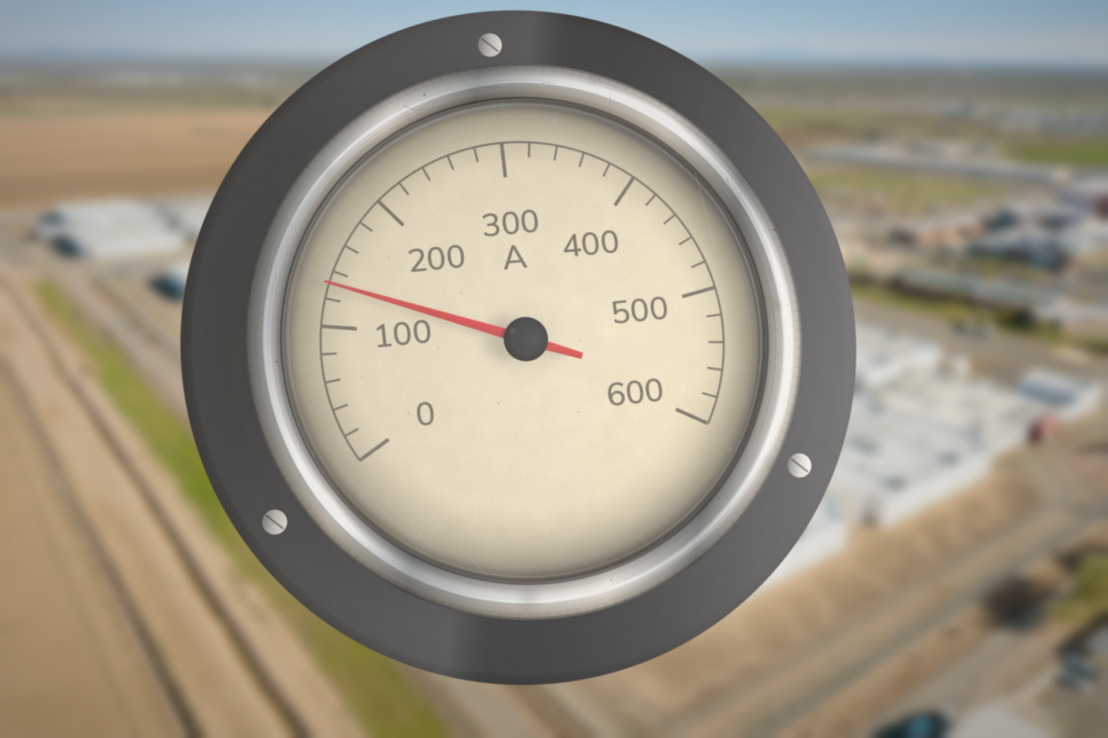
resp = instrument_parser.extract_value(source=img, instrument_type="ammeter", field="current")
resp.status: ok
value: 130 A
